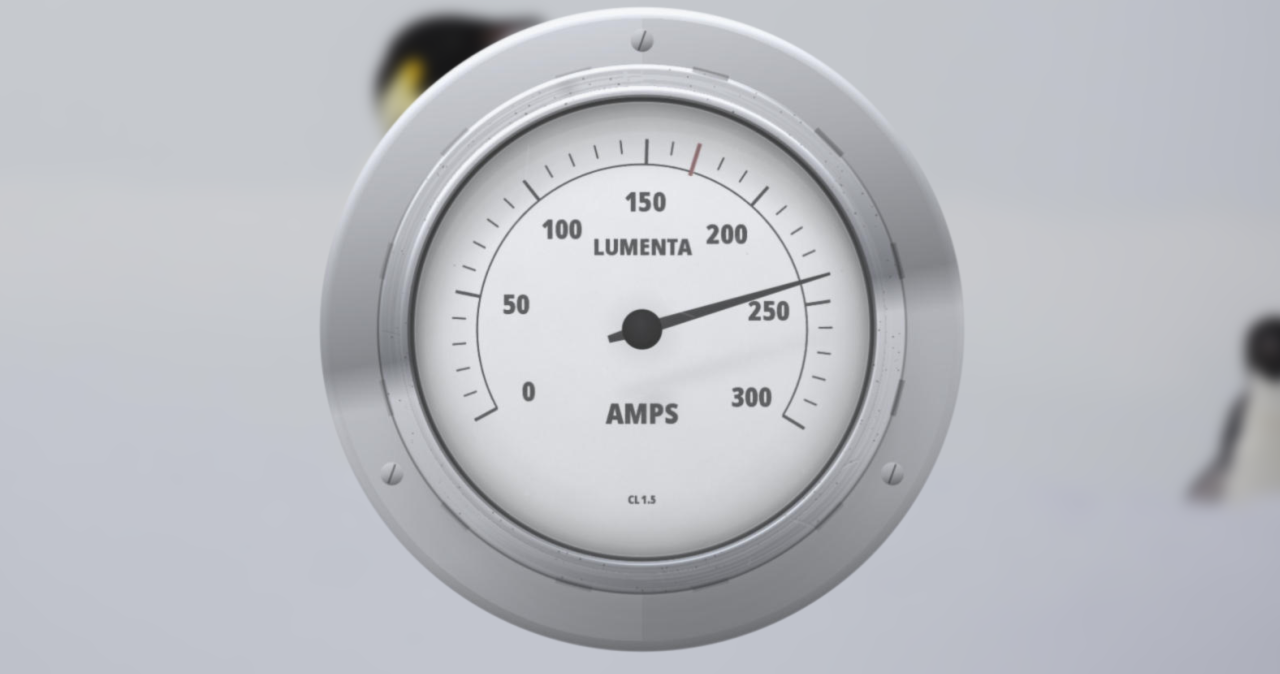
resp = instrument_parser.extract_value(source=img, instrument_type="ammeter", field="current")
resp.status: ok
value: 240 A
